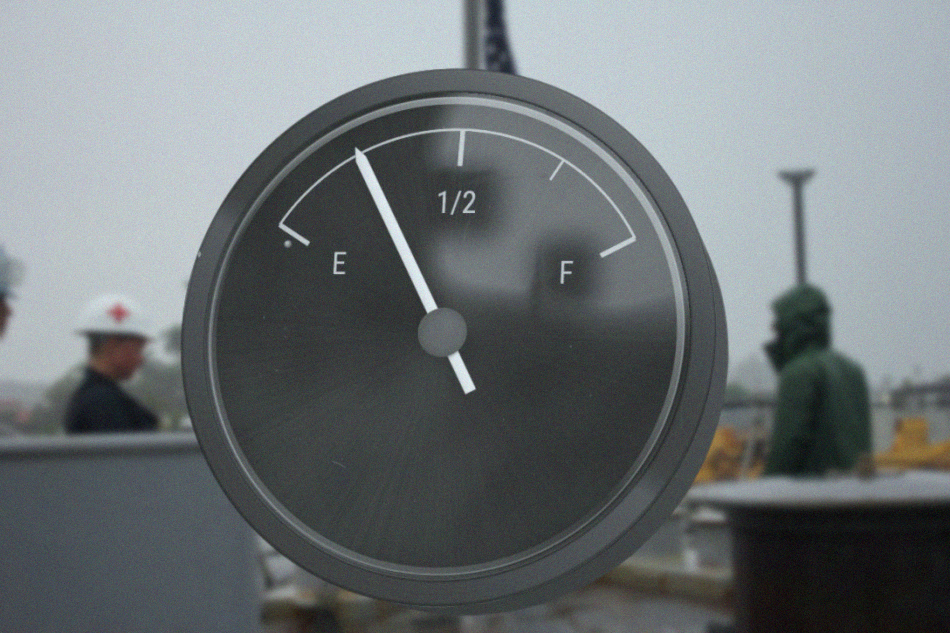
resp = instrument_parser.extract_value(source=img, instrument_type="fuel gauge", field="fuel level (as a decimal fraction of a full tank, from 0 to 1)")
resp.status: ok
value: 0.25
